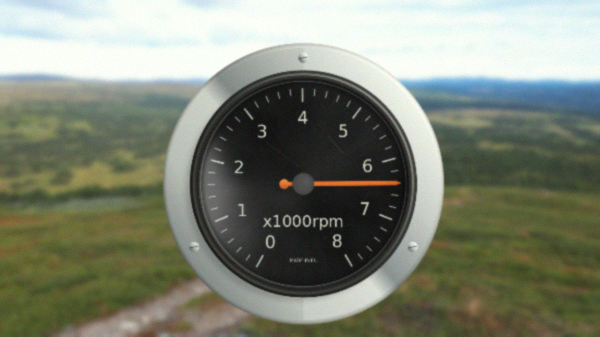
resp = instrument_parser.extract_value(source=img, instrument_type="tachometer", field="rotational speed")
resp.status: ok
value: 6400 rpm
